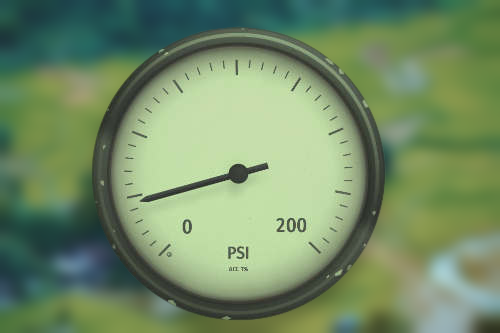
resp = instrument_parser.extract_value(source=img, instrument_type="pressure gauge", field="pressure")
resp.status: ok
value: 22.5 psi
